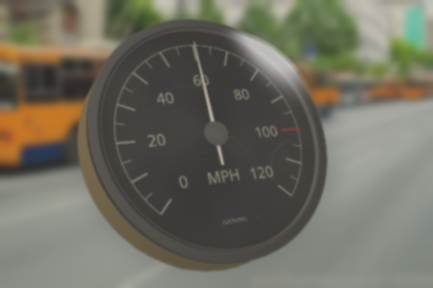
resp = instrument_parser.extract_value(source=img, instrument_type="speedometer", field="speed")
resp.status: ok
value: 60 mph
